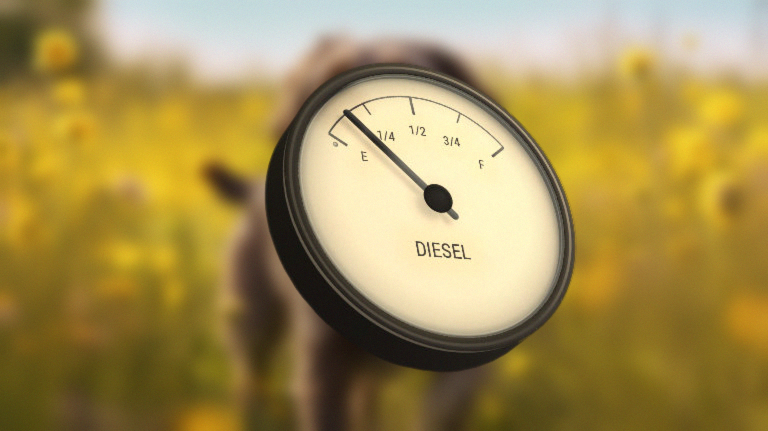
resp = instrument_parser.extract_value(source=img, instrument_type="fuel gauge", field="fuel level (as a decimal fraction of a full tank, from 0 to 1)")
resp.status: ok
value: 0.125
